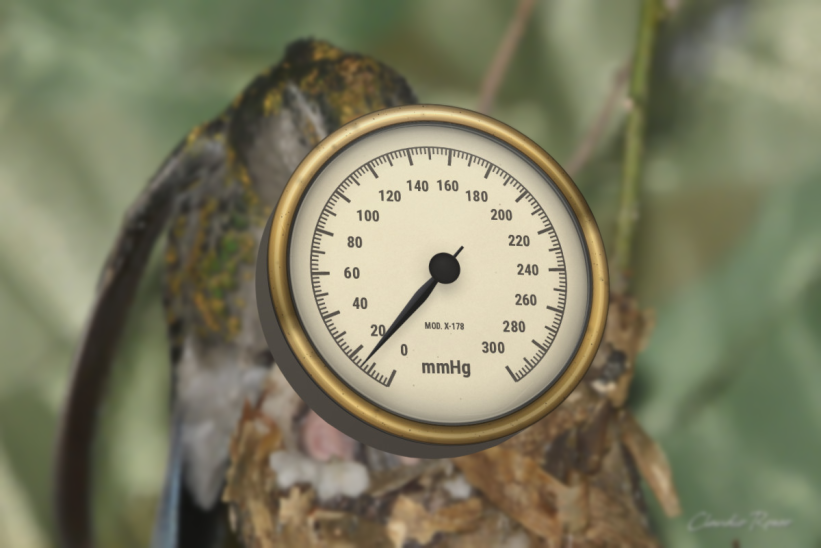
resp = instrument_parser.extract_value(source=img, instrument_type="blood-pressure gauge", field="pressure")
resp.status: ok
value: 14 mmHg
